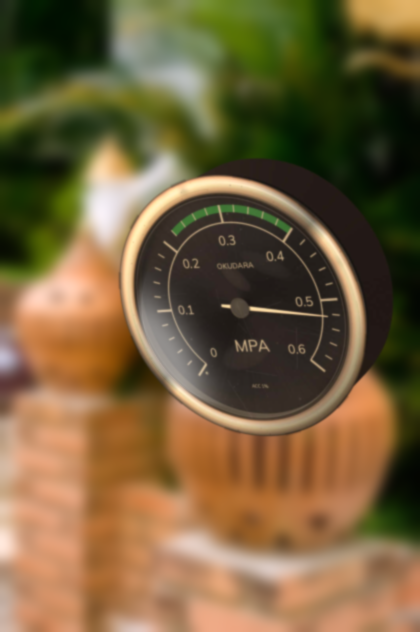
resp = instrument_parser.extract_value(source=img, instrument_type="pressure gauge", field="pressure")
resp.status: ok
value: 0.52 MPa
